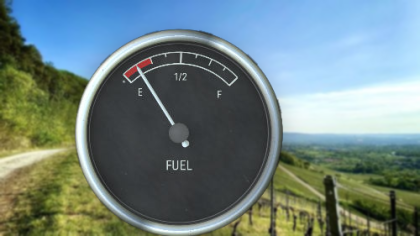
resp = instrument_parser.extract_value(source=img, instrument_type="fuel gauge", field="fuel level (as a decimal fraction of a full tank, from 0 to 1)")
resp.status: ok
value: 0.125
